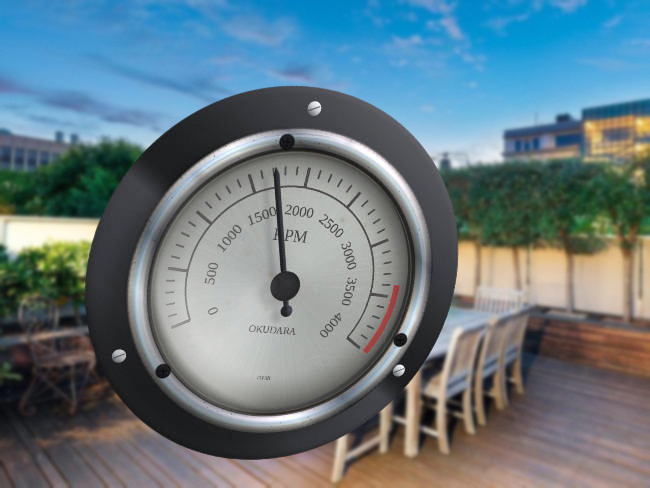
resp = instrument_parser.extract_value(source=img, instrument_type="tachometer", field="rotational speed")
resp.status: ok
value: 1700 rpm
